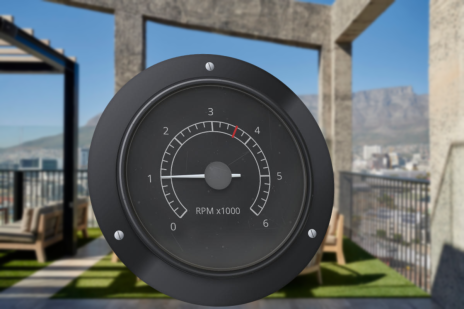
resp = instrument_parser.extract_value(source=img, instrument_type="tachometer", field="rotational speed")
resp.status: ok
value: 1000 rpm
